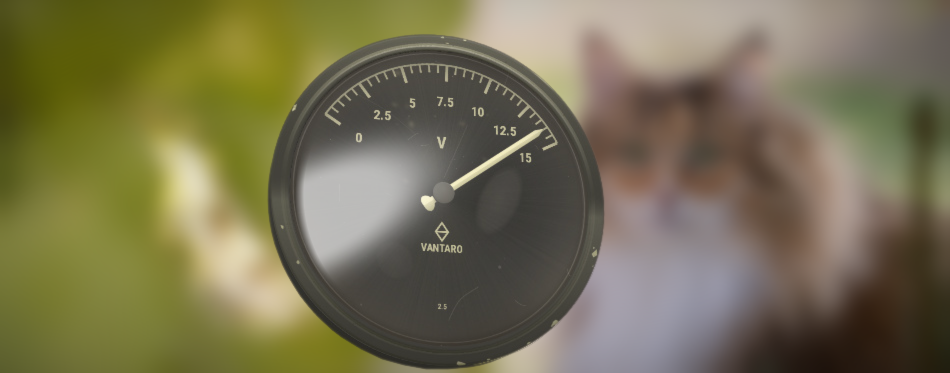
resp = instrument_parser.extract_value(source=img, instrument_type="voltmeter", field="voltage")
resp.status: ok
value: 14 V
